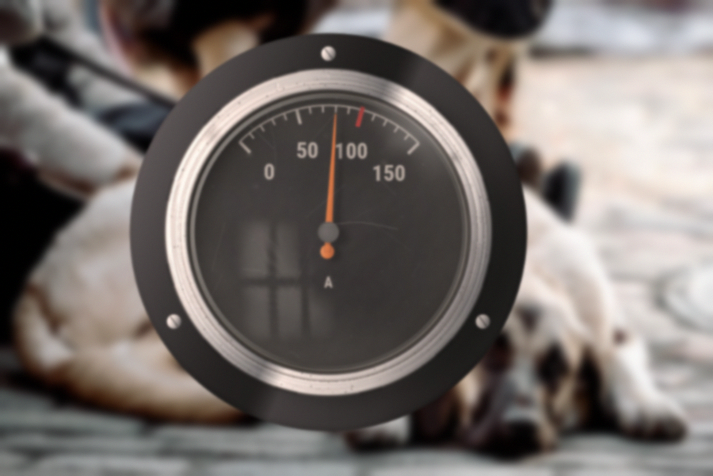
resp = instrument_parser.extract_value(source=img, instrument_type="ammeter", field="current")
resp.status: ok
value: 80 A
